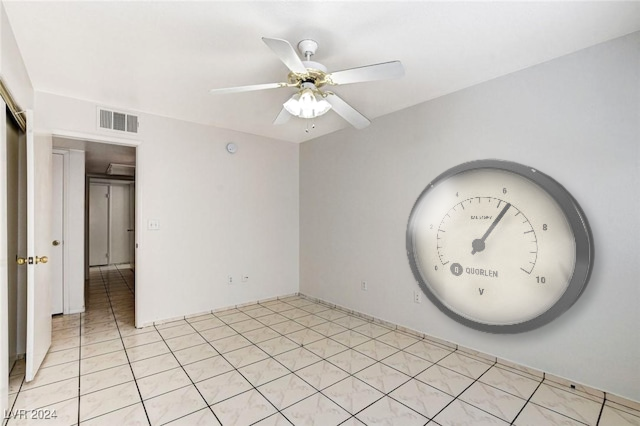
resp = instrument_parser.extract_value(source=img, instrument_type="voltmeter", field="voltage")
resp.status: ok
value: 6.5 V
